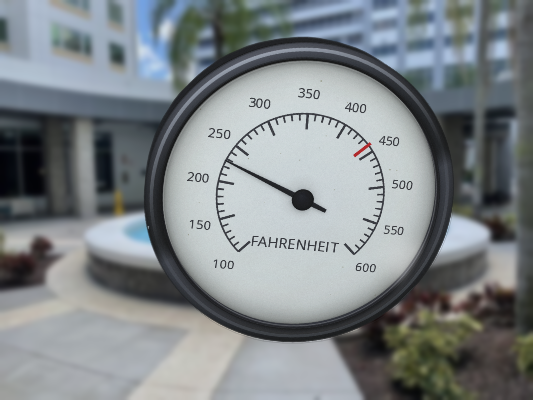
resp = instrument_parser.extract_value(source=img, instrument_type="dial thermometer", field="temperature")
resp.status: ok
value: 230 °F
